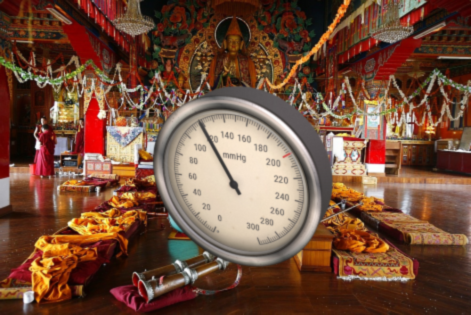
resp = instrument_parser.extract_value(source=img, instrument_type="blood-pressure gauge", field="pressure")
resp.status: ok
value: 120 mmHg
